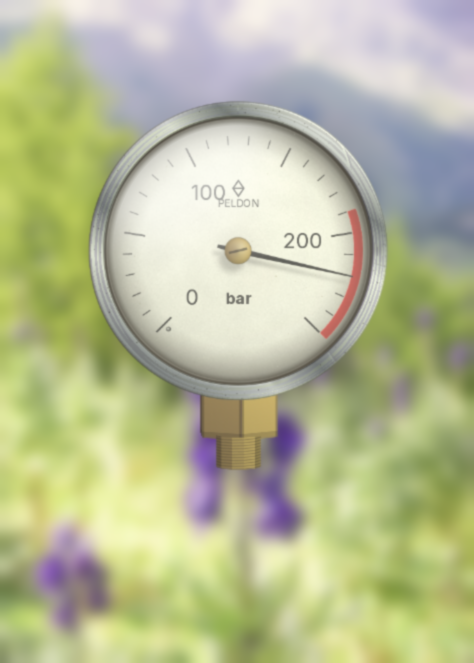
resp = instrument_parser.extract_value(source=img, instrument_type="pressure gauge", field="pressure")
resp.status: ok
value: 220 bar
